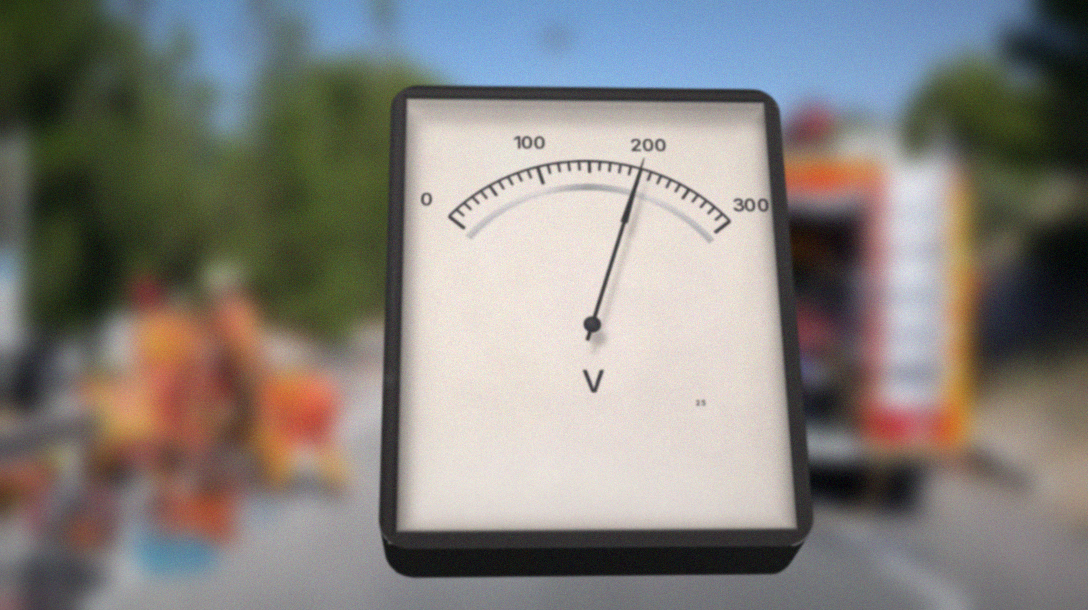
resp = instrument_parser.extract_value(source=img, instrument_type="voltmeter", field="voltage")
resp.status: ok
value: 200 V
